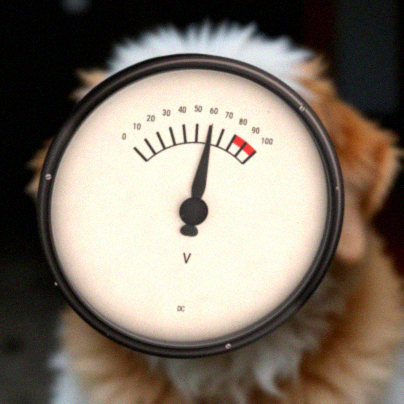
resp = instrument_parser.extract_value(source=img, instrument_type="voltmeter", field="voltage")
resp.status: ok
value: 60 V
